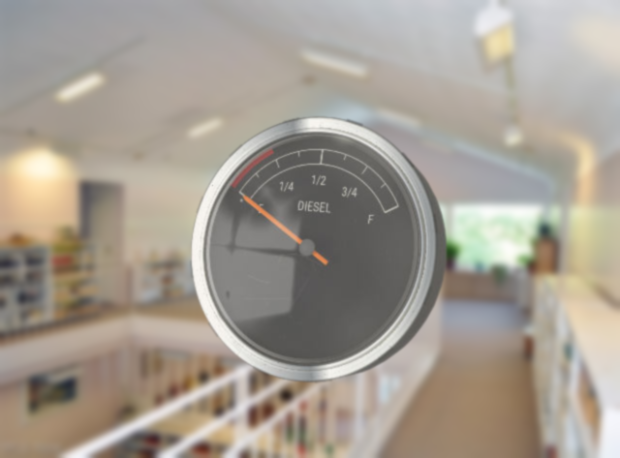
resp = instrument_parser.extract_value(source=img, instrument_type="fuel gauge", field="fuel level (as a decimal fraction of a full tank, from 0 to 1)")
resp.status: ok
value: 0
